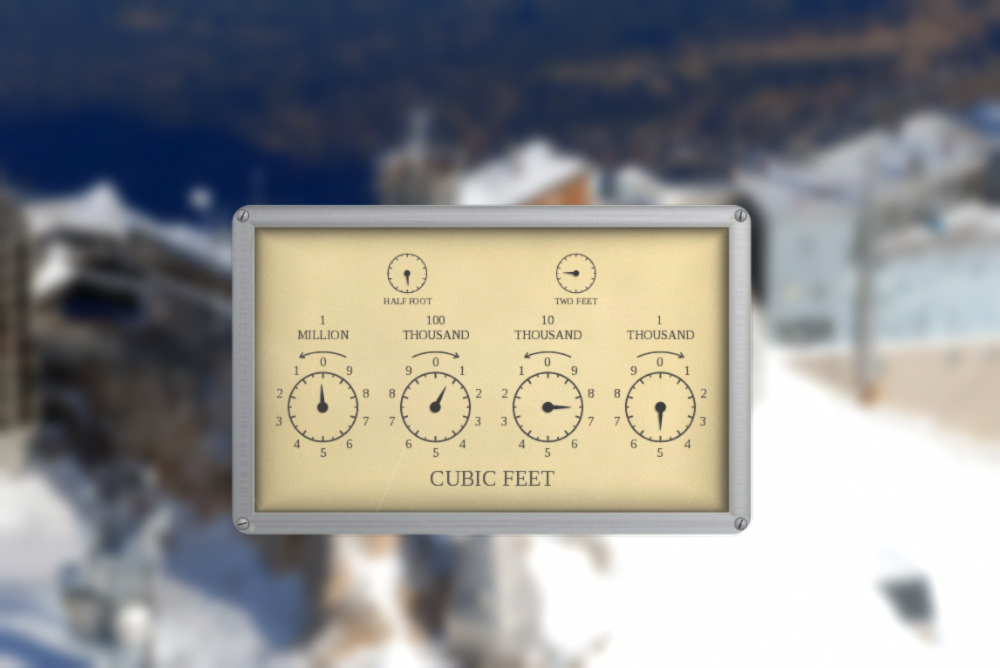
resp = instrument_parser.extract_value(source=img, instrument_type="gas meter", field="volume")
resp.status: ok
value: 7500 ft³
